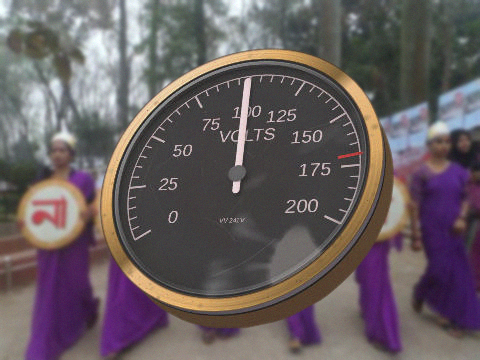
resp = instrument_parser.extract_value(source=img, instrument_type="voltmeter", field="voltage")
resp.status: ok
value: 100 V
